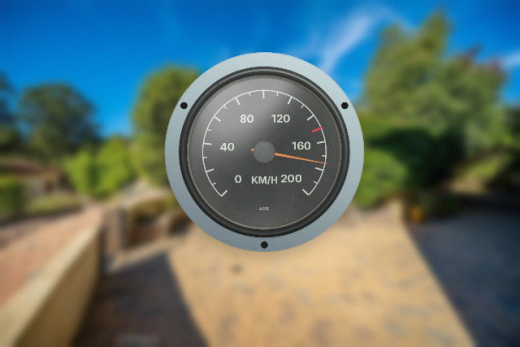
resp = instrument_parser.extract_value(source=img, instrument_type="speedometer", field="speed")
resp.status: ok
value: 175 km/h
